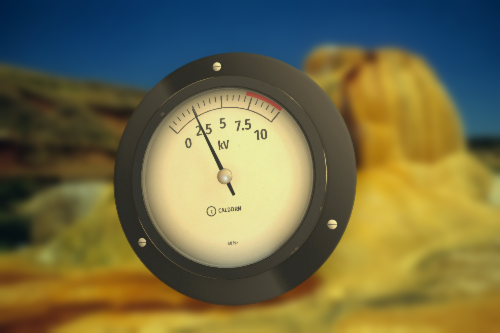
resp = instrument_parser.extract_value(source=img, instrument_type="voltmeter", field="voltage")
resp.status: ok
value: 2.5 kV
